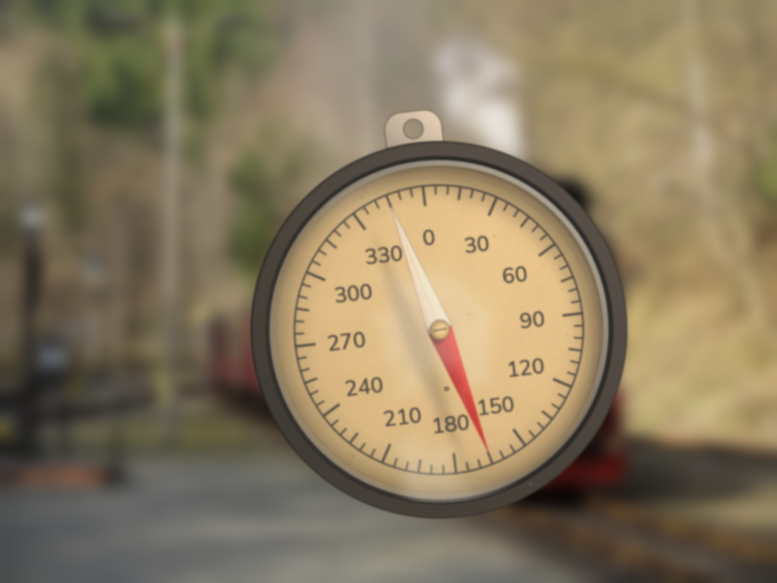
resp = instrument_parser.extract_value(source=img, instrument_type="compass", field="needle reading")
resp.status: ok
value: 165 °
